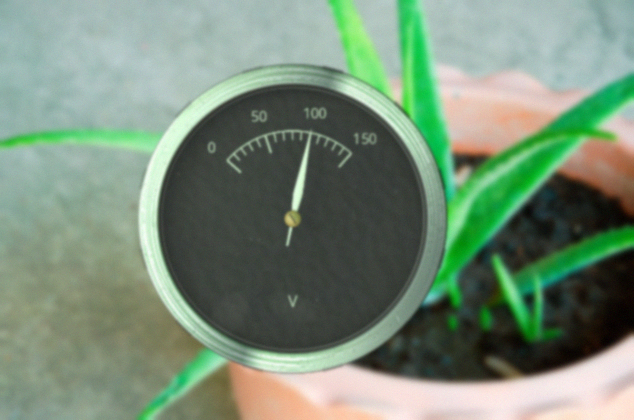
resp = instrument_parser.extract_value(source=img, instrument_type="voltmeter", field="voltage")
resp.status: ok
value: 100 V
